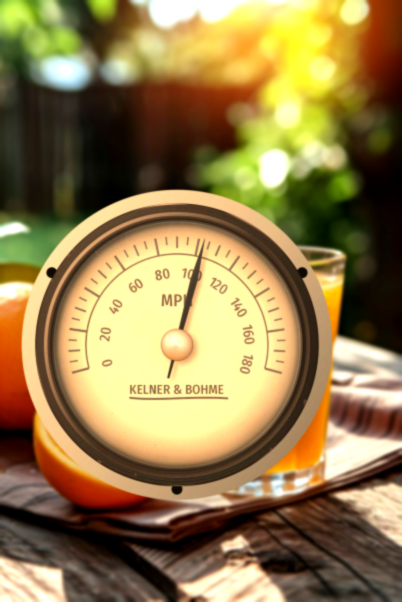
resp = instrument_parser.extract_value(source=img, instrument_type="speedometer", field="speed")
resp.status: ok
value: 102.5 mph
